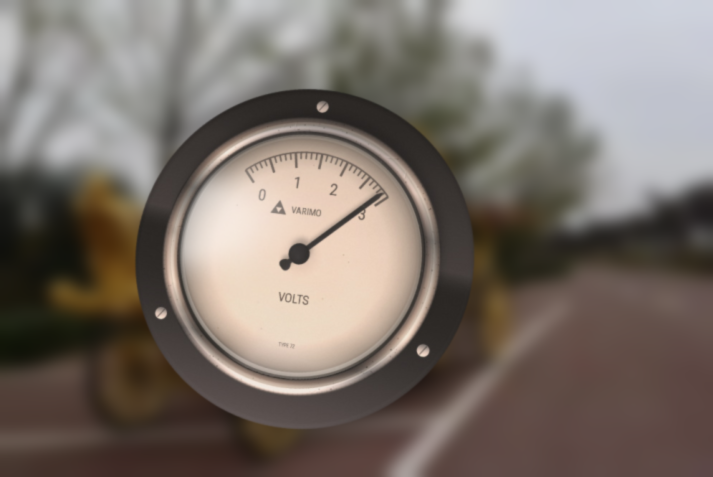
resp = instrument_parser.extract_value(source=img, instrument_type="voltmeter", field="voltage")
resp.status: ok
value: 2.9 V
